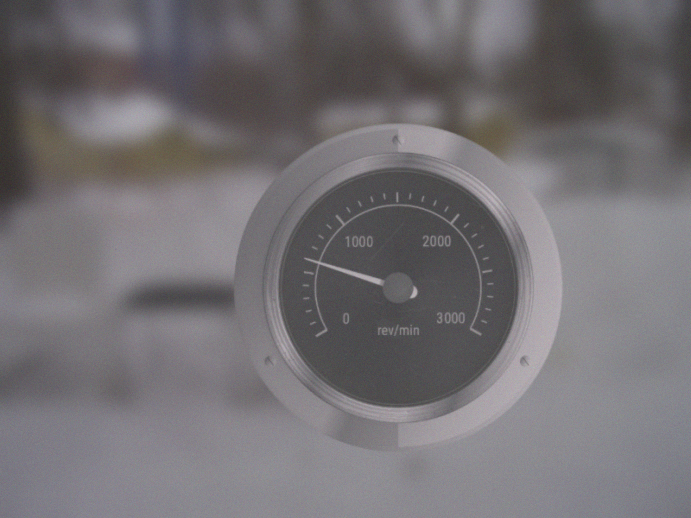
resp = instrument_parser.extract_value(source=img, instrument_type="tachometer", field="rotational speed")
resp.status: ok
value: 600 rpm
